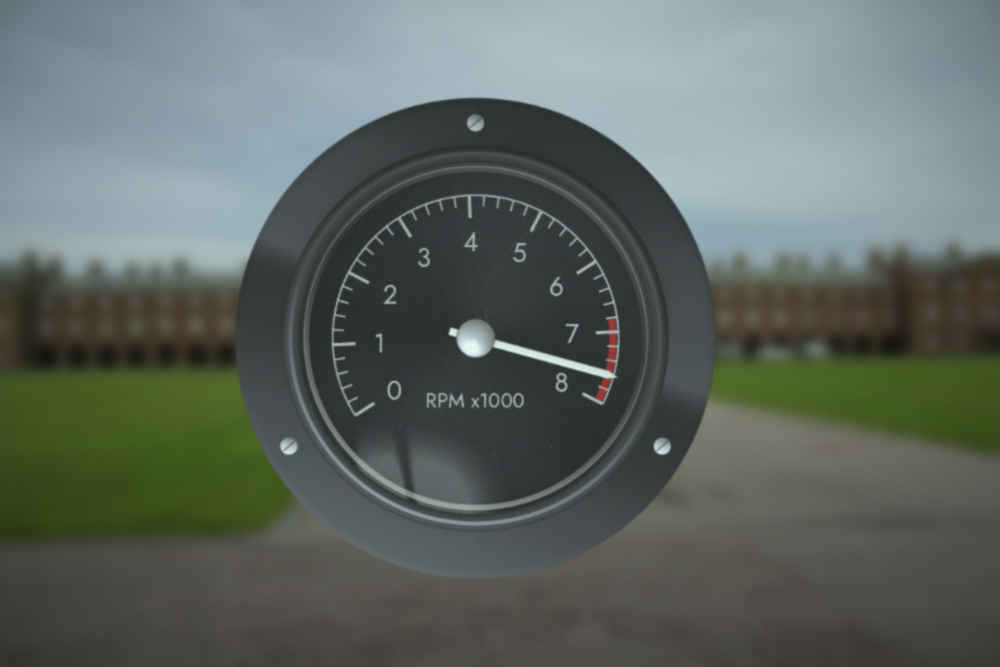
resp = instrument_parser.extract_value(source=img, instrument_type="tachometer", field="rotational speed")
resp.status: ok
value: 7600 rpm
